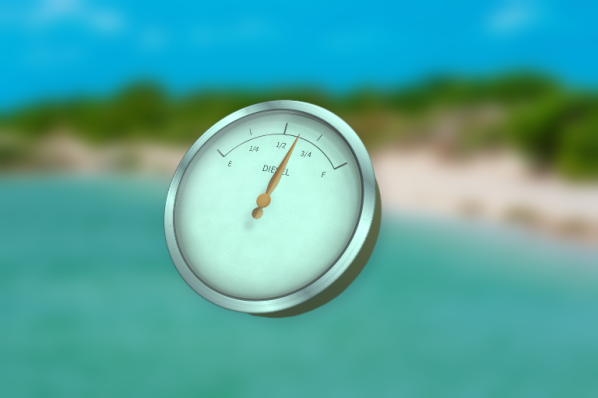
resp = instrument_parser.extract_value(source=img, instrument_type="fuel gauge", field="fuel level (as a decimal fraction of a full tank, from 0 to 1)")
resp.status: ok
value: 0.625
